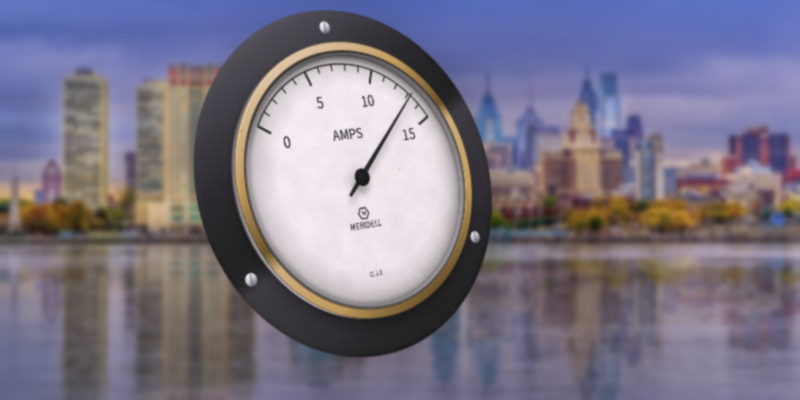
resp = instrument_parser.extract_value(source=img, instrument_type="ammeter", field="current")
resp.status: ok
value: 13 A
